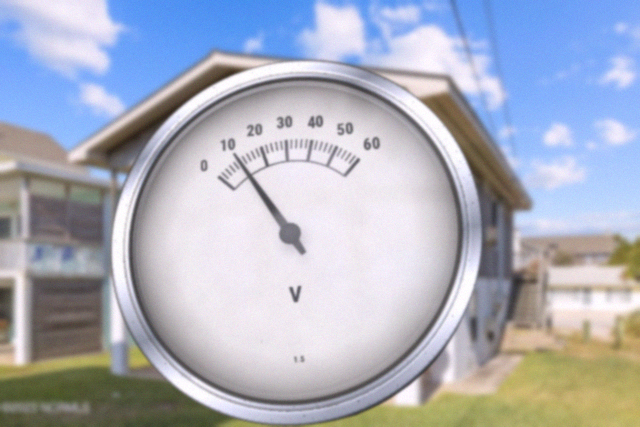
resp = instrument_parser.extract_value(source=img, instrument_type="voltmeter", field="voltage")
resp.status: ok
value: 10 V
